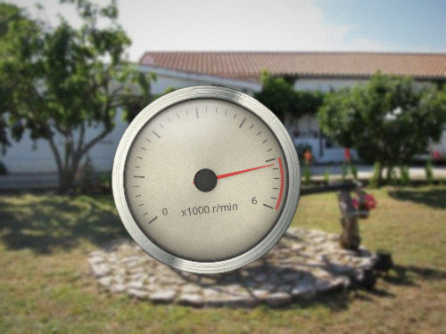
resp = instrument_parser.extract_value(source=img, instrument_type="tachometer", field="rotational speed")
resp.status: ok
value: 5100 rpm
